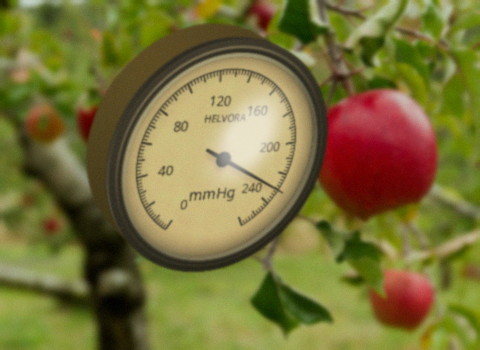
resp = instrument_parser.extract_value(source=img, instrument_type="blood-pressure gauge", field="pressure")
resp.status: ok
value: 230 mmHg
